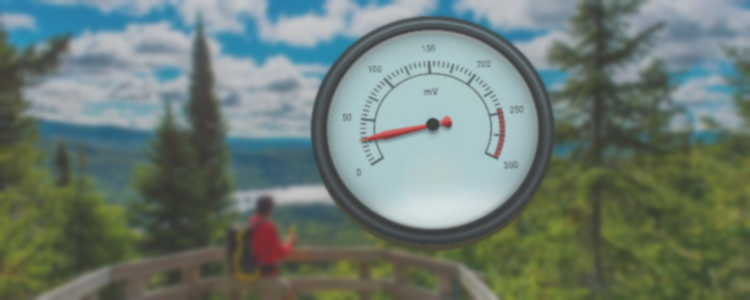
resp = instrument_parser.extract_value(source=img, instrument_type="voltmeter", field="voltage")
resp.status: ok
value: 25 mV
